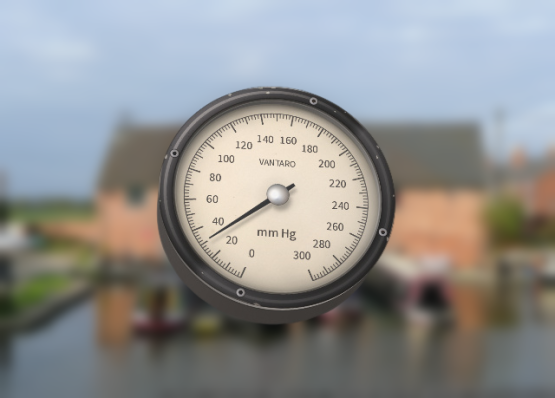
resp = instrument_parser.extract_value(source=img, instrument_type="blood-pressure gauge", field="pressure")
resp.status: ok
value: 30 mmHg
